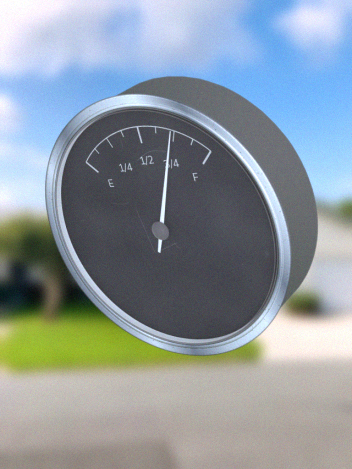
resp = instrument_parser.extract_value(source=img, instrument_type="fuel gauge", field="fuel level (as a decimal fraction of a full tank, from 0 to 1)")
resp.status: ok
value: 0.75
